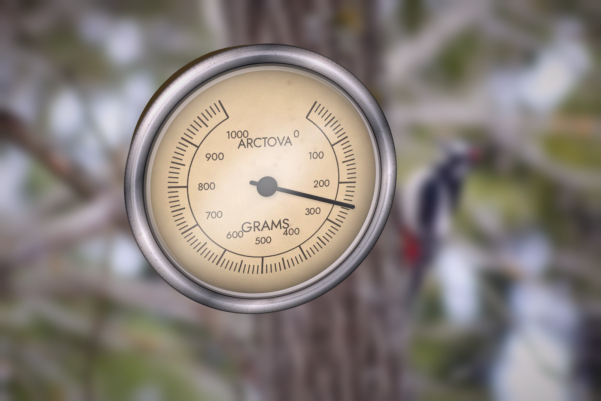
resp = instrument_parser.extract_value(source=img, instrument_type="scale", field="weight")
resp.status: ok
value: 250 g
